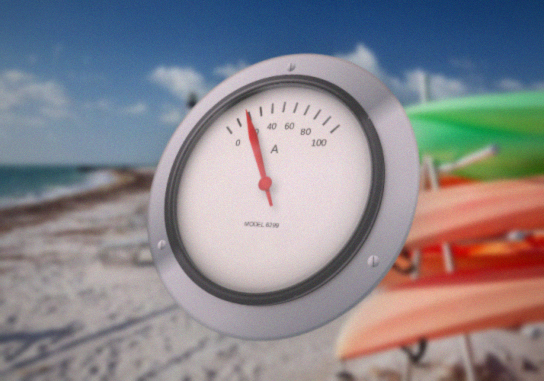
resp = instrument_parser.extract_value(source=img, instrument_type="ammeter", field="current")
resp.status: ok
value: 20 A
